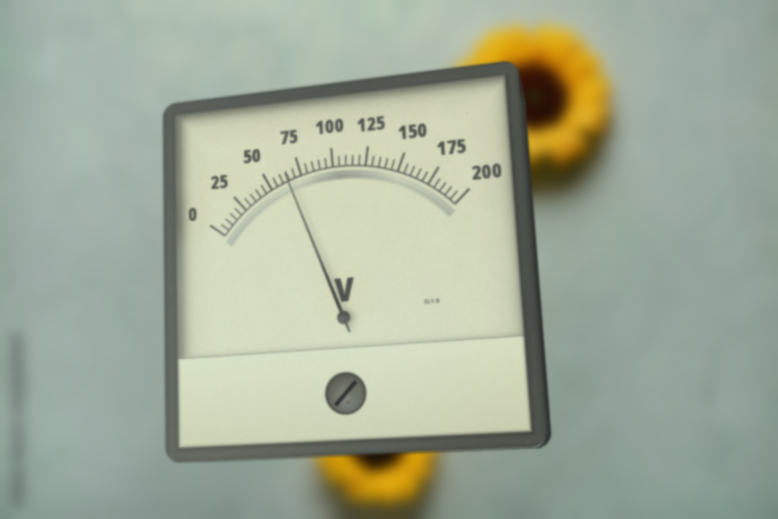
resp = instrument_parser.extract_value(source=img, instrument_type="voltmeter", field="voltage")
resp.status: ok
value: 65 V
